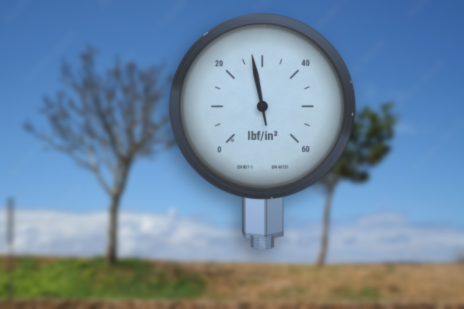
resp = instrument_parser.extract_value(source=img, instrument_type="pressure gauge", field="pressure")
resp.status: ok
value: 27.5 psi
